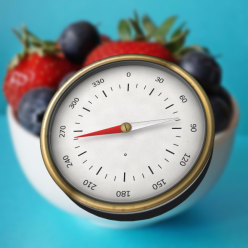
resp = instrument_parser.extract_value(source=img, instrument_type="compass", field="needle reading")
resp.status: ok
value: 260 °
